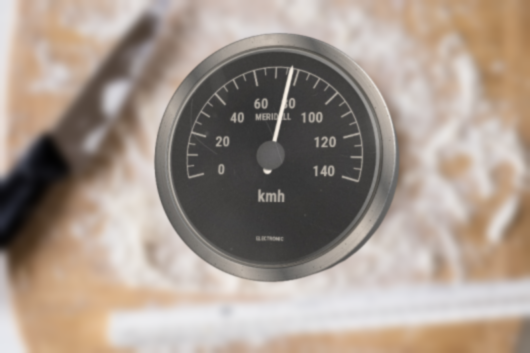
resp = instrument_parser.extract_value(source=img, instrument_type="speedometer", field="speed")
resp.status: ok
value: 77.5 km/h
